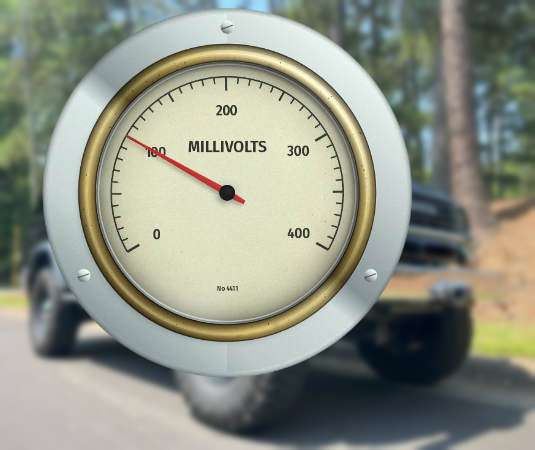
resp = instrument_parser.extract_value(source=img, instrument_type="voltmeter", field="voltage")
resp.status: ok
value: 100 mV
